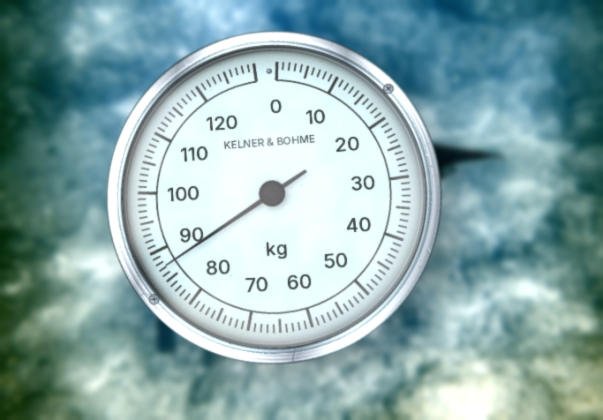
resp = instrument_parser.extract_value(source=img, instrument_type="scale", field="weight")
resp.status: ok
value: 87 kg
